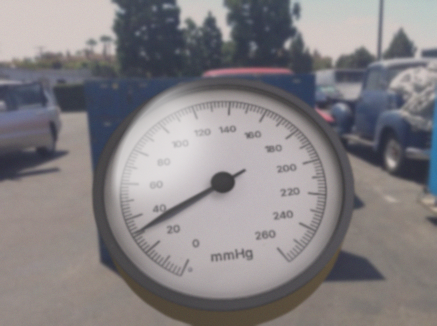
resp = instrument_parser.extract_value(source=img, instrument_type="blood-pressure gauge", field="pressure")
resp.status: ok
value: 30 mmHg
